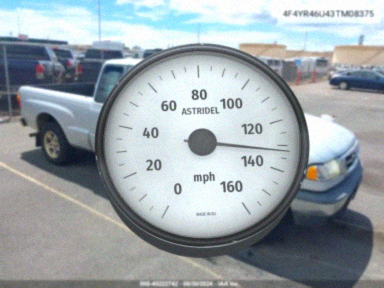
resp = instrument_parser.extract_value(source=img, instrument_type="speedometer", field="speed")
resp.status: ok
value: 132.5 mph
